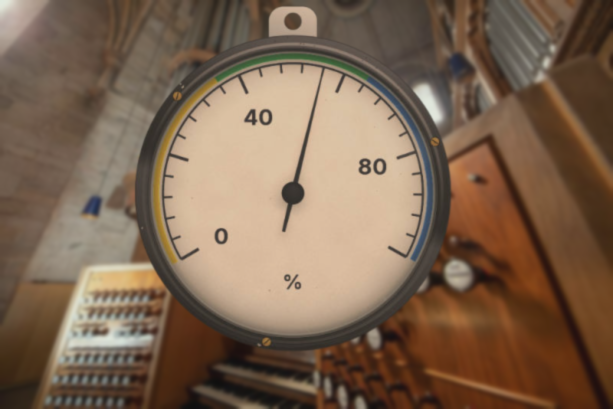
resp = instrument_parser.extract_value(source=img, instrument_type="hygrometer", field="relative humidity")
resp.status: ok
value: 56 %
